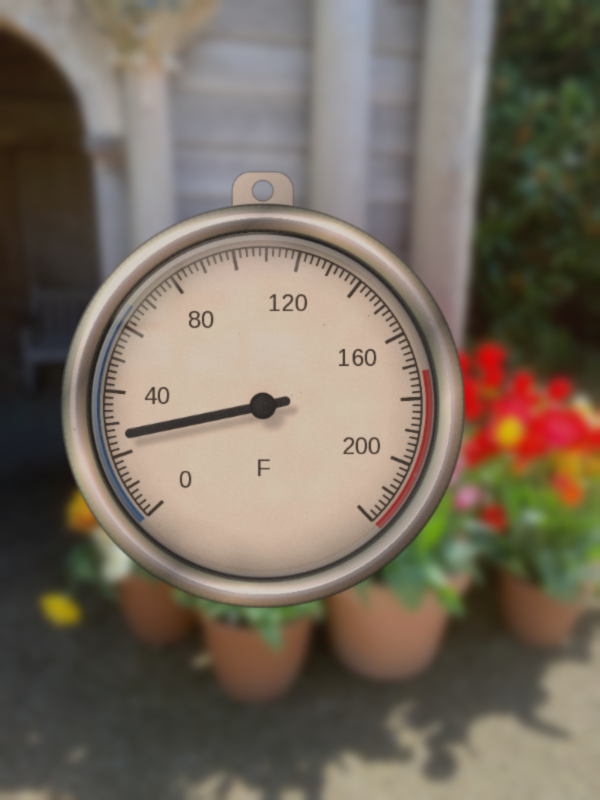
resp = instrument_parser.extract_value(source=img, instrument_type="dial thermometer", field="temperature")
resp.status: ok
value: 26 °F
